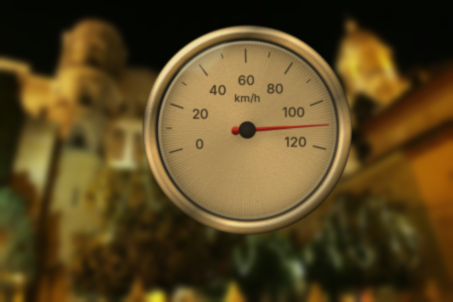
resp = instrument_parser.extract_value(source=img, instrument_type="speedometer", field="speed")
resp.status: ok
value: 110 km/h
